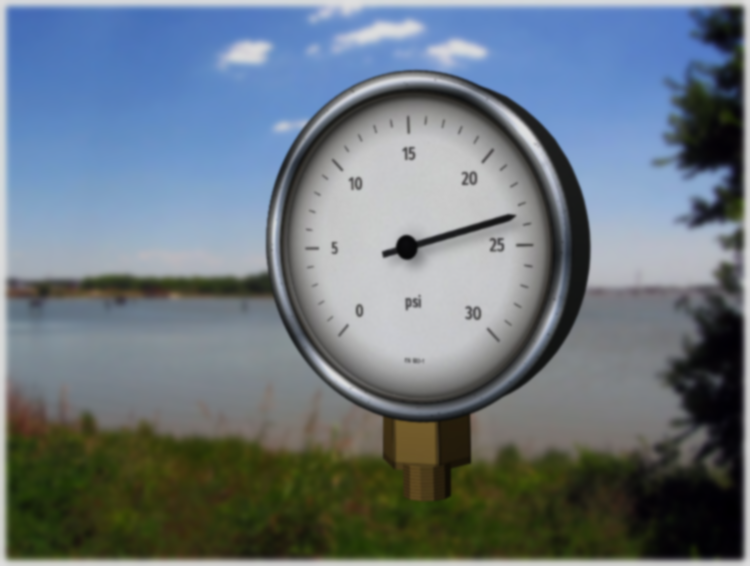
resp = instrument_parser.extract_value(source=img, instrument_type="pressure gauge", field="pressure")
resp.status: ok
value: 23.5 psi
